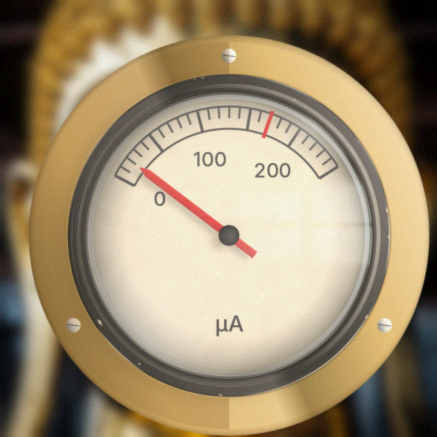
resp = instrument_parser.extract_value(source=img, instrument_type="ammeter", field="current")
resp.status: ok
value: 20 µA
